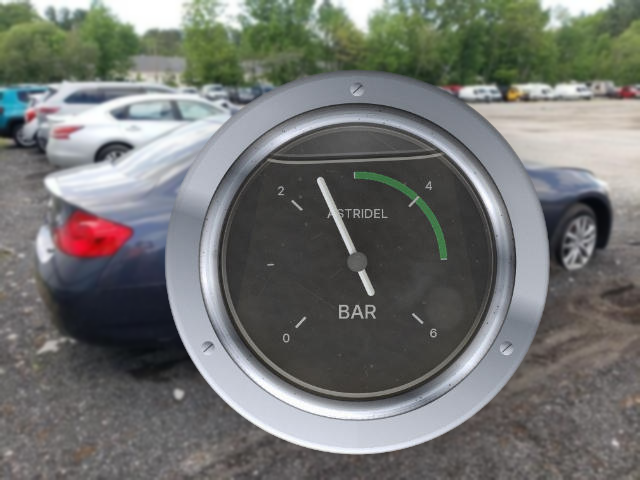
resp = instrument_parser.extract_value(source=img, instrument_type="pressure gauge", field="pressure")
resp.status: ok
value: 2.5 bar
